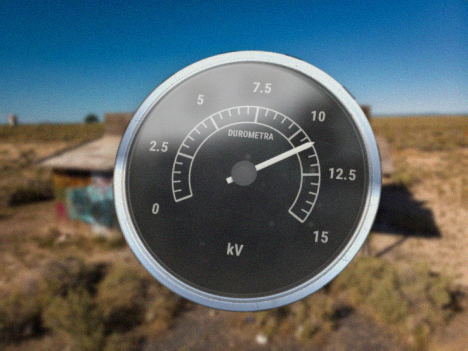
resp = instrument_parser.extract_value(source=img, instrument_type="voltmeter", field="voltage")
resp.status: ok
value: 11 kV
